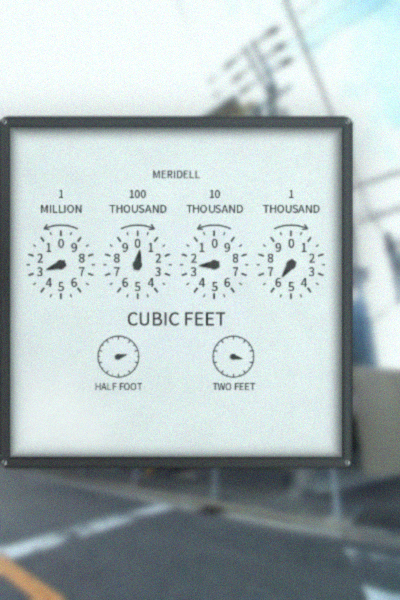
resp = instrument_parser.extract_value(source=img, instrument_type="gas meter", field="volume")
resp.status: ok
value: 302600 ft³
